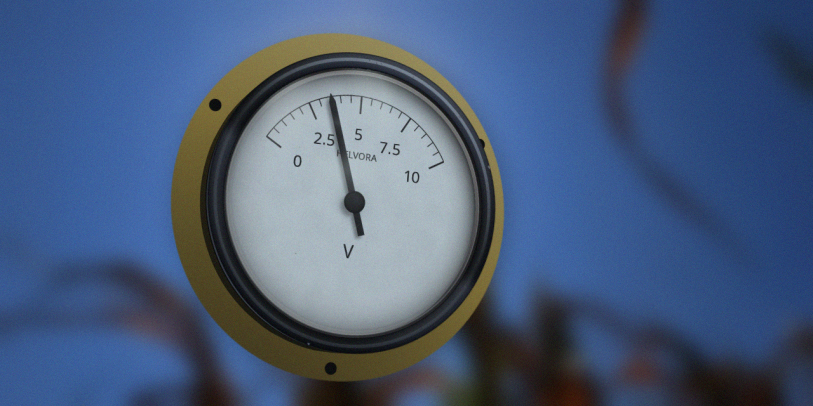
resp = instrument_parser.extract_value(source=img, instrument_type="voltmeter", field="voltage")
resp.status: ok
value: 3.5 V
